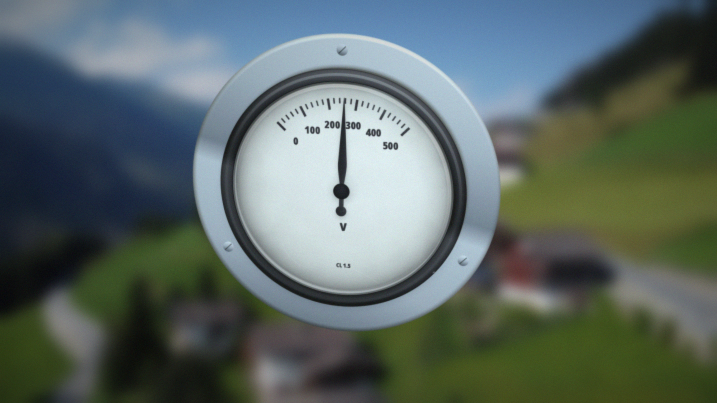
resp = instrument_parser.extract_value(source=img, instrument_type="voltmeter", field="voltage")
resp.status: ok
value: 260 V
